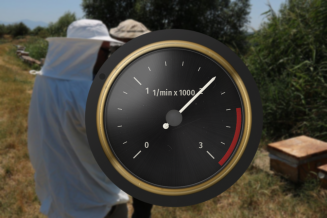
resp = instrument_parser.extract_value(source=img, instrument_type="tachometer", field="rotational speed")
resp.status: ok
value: 2000 rpm
